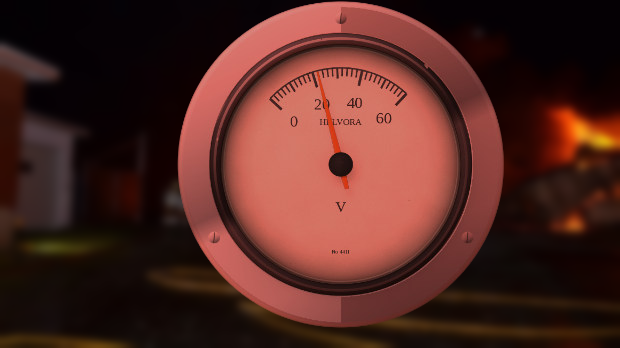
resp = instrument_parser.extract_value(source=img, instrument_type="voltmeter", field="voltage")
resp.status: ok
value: 22 V
